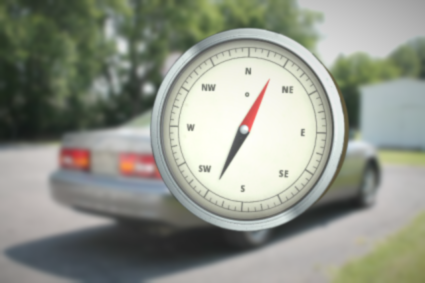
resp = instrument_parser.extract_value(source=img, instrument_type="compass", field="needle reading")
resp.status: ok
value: 25 °
